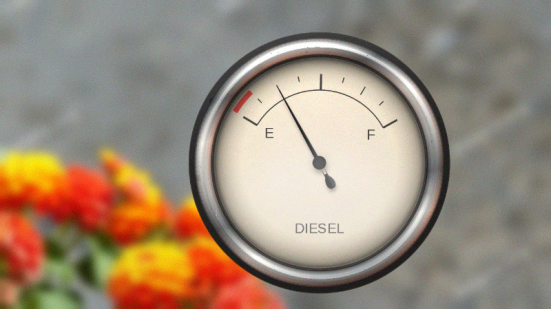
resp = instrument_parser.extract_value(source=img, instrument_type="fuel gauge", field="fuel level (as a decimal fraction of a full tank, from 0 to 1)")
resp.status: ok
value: 0.25
